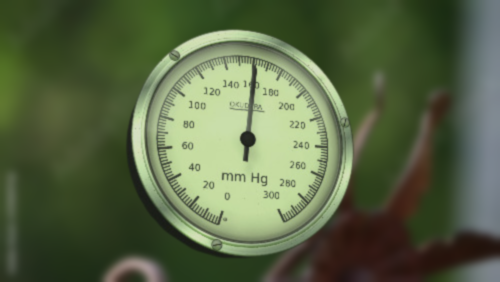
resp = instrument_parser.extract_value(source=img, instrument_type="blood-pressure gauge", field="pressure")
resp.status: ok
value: 160 mmHg
